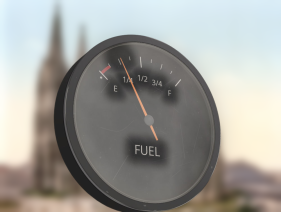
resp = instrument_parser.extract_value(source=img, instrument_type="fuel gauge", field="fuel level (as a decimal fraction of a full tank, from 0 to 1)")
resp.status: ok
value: 0.25
